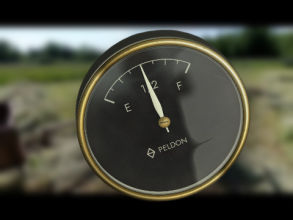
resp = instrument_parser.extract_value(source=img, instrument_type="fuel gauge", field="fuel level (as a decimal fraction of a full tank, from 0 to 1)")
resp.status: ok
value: 0.5
